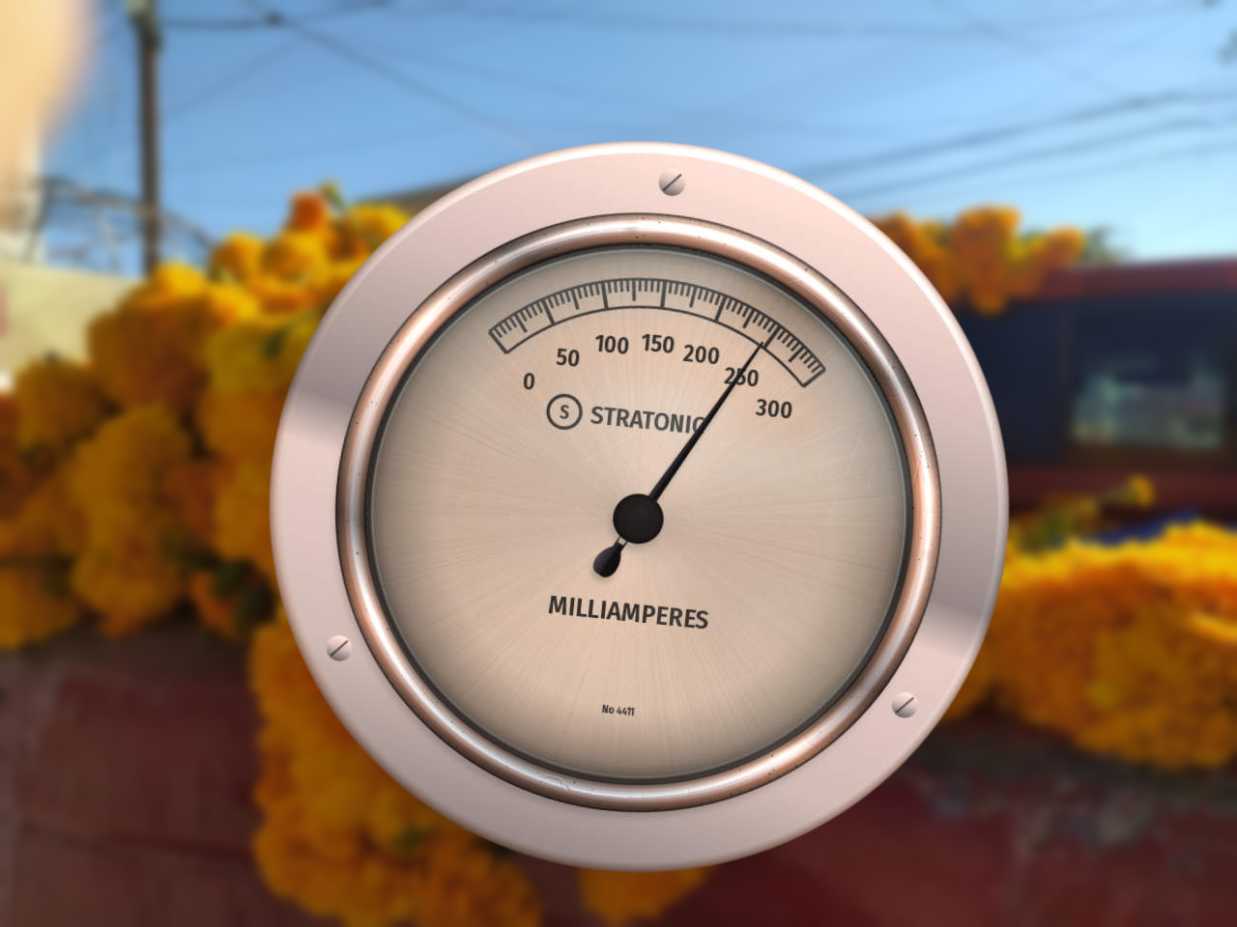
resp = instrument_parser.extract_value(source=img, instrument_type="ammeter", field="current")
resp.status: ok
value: 245 mA
